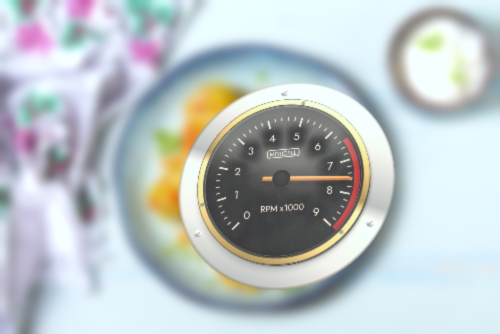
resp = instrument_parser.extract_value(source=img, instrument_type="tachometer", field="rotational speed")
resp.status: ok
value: 7600 rpm
